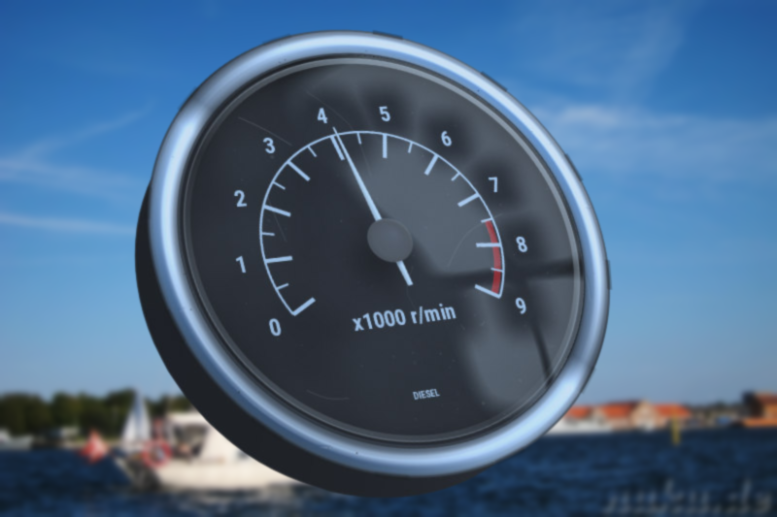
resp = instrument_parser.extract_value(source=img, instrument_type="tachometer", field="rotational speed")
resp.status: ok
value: 4000 rpm
